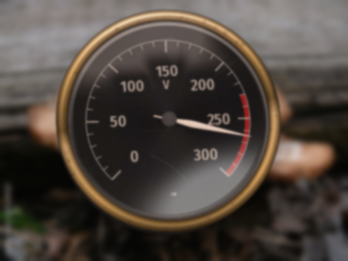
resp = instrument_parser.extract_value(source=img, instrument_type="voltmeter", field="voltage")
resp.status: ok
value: 265 V
